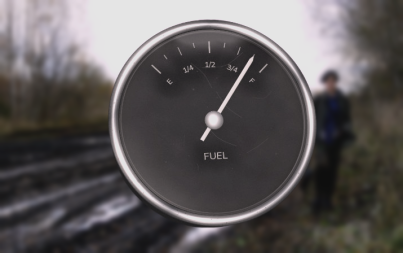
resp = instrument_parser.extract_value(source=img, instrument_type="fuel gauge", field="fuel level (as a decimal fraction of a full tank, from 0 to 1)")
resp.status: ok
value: 0.875
